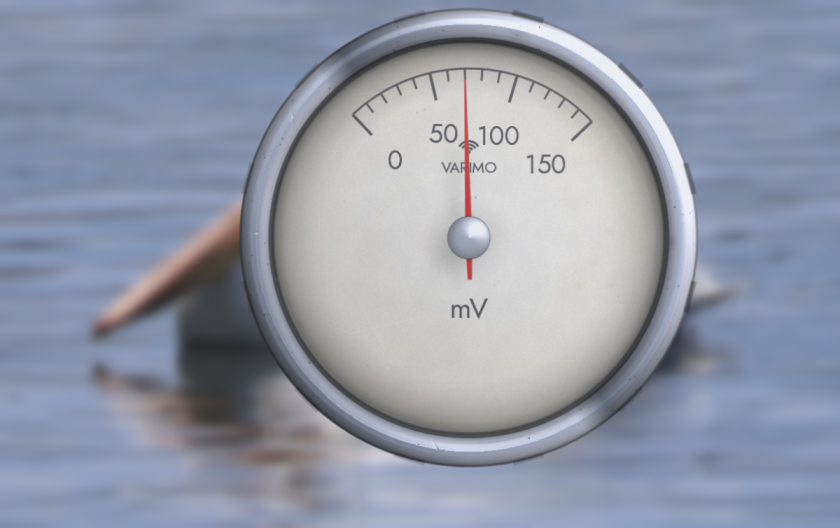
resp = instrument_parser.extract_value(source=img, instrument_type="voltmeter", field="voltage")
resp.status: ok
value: 70 mV
